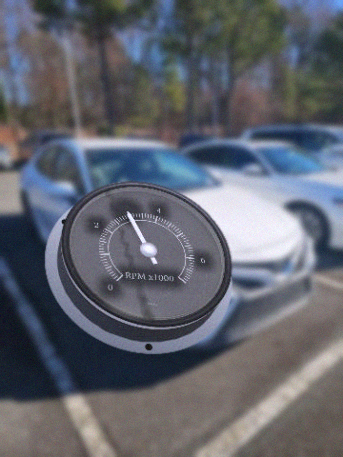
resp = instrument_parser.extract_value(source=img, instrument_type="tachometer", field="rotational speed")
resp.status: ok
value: 3000 rpm
